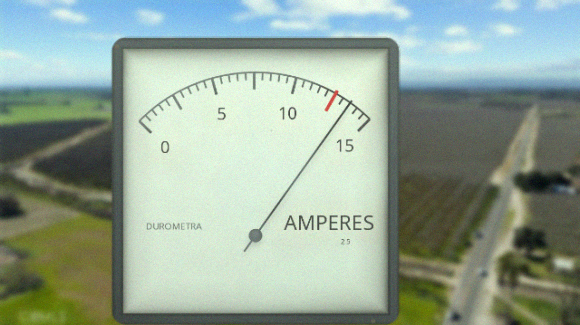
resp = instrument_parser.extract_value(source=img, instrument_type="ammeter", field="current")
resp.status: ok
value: 13.5 A
